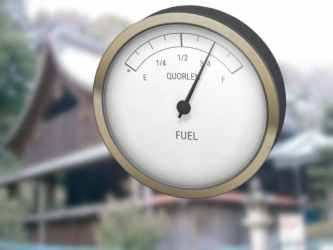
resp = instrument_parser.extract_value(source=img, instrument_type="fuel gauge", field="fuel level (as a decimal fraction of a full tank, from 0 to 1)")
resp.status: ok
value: 0.75
